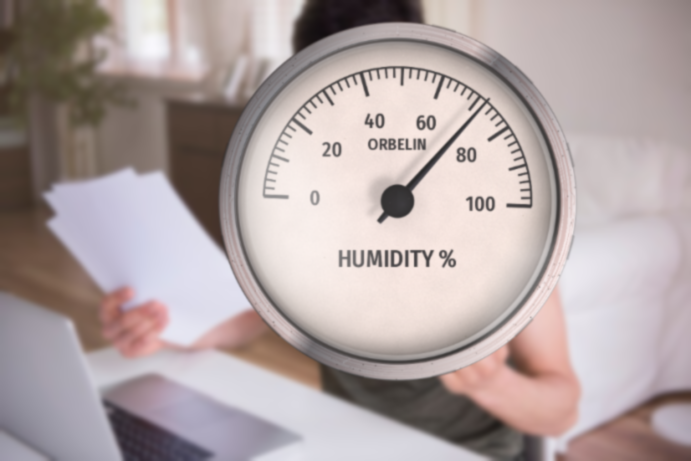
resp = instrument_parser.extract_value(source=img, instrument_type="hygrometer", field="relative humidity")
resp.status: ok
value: 72 %
